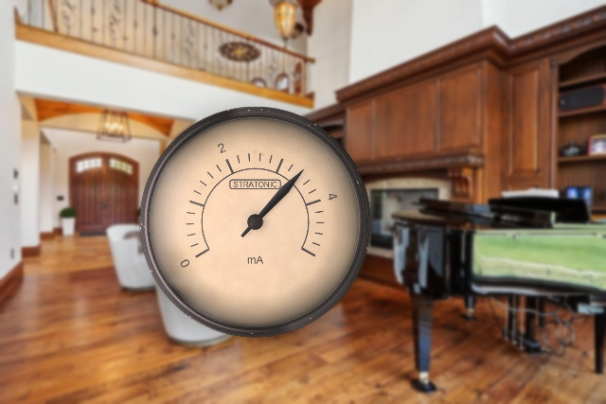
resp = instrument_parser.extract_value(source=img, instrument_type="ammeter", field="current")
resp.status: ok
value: 3.4 mA
